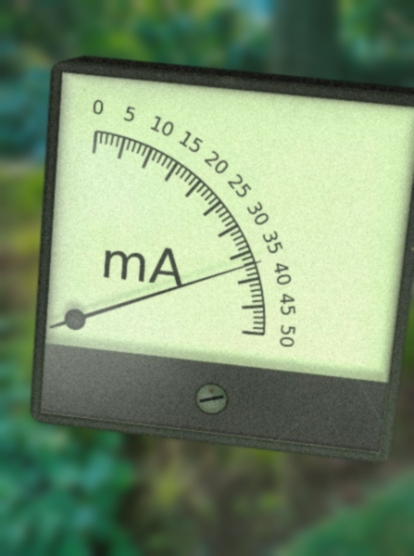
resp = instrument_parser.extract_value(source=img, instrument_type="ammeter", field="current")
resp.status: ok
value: 37 mA
